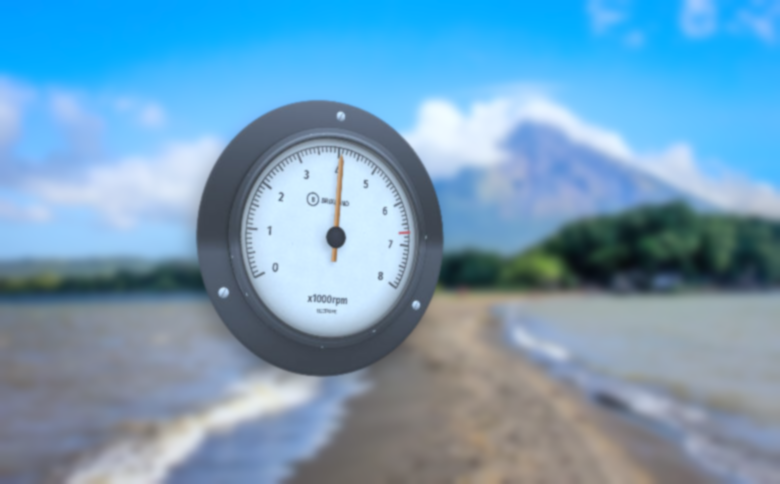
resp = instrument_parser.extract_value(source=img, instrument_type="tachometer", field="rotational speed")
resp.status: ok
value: 4000 rpm
